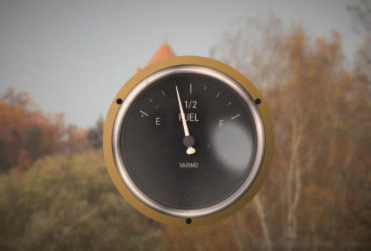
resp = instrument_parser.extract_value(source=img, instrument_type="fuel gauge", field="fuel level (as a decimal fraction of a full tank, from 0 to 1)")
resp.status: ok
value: 0.375
